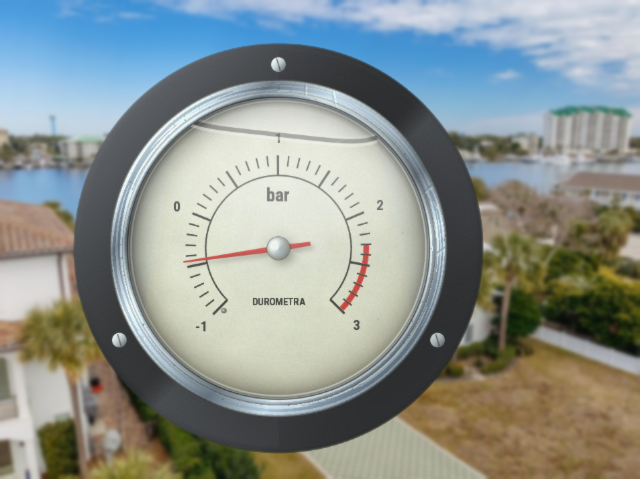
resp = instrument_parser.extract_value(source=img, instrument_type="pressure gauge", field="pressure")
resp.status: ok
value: -0.45 bar
